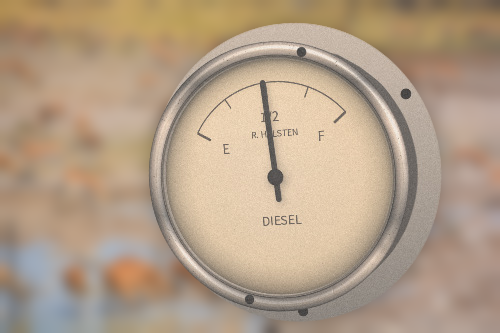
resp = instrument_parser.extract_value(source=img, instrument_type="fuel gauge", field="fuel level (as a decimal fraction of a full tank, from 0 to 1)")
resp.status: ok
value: 0.5
